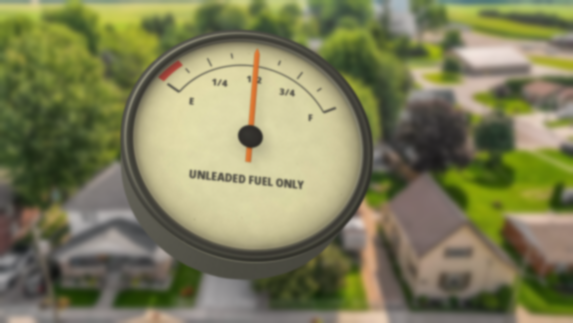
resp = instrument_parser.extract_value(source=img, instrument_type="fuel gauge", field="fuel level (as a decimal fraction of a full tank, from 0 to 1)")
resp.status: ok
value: 0.5
